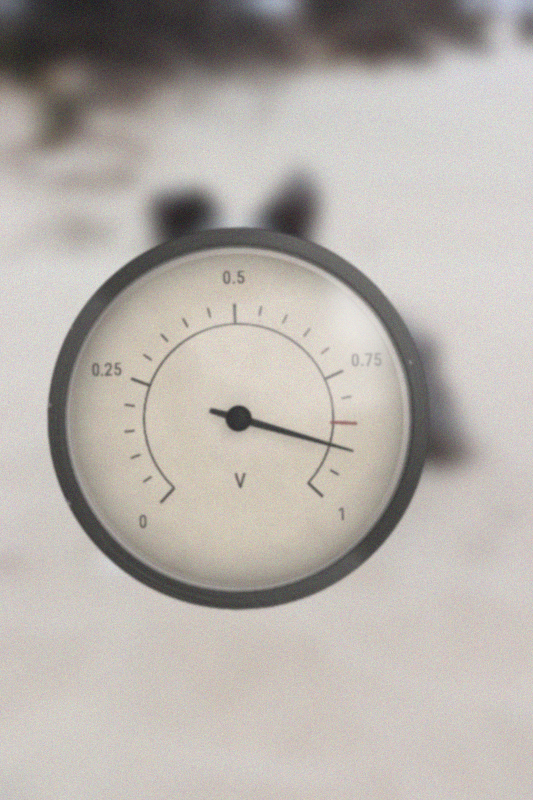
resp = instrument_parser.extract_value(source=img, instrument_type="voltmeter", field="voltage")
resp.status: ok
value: 0.9 V
